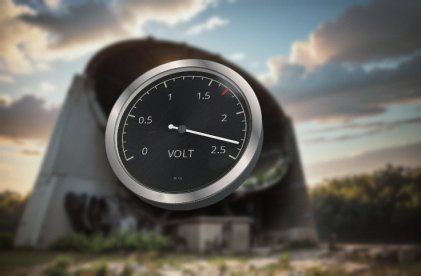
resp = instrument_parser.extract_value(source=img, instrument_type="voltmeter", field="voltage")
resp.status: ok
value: 2.35 V
